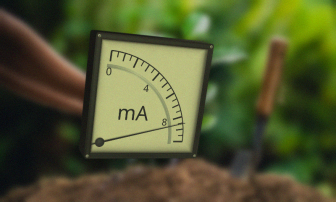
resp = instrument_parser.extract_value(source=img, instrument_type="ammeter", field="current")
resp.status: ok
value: 8.5 mA
